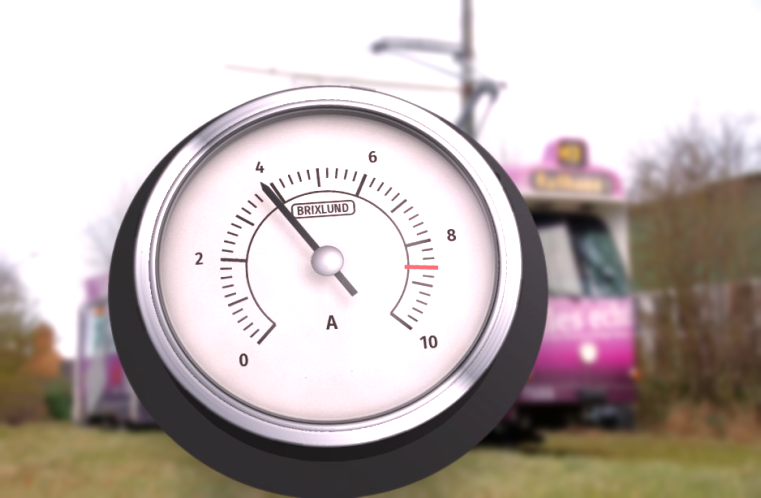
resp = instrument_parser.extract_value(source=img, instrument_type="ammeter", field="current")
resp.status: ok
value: 3.8 A
